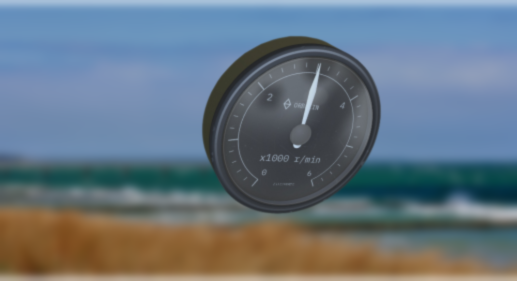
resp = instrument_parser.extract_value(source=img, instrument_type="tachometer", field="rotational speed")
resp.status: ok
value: 3000 rpm
